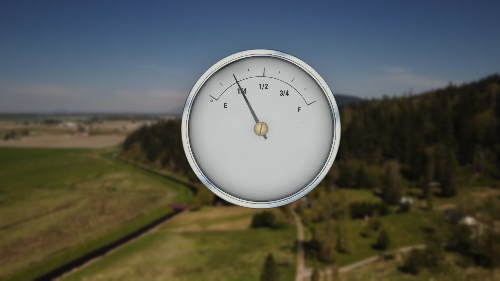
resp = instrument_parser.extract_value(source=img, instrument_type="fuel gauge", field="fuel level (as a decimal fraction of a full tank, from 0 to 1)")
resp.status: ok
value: 0.25
